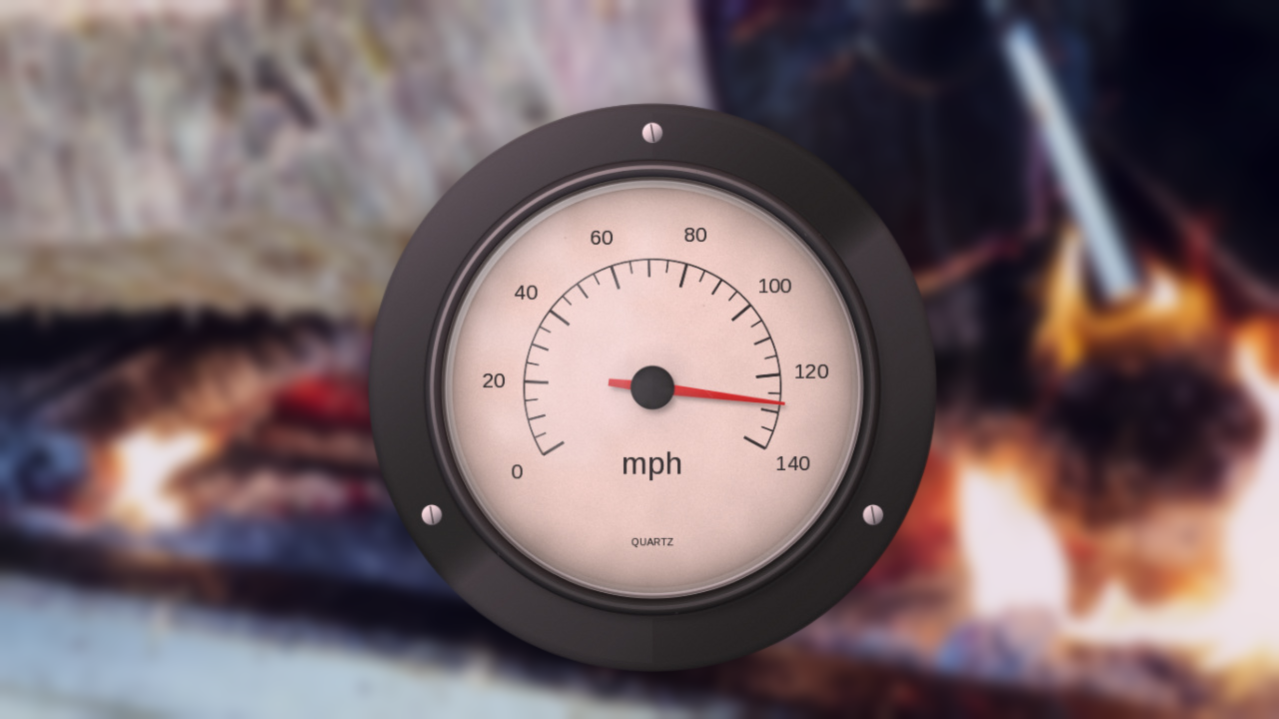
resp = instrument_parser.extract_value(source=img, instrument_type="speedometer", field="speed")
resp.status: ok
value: 127.5 mph
